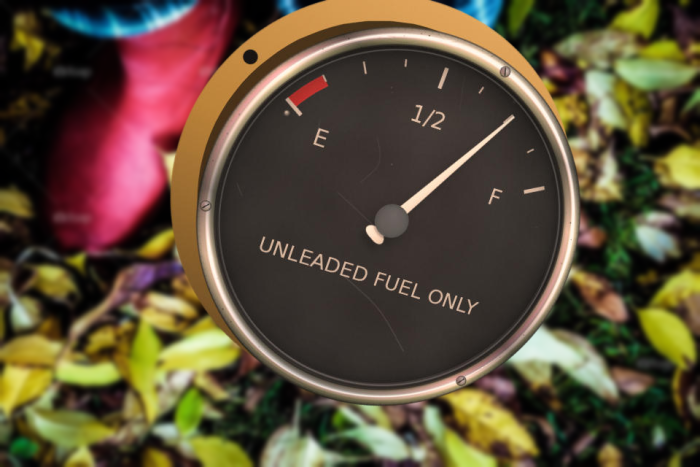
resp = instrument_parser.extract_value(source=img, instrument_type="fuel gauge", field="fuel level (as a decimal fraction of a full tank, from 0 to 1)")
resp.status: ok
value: 0.75
